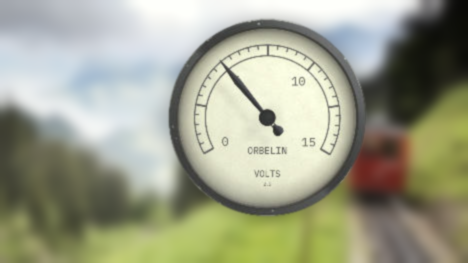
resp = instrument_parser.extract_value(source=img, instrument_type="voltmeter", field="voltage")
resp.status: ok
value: 5 V
